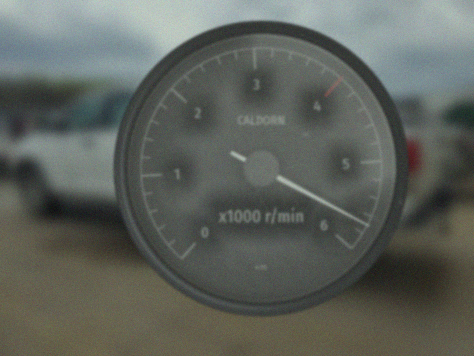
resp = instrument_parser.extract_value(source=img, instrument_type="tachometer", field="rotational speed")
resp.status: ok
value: 5700 rpm
